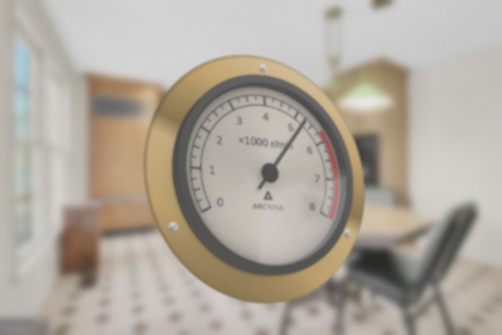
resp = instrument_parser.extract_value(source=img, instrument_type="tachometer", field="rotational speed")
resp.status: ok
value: 5250 rpm
